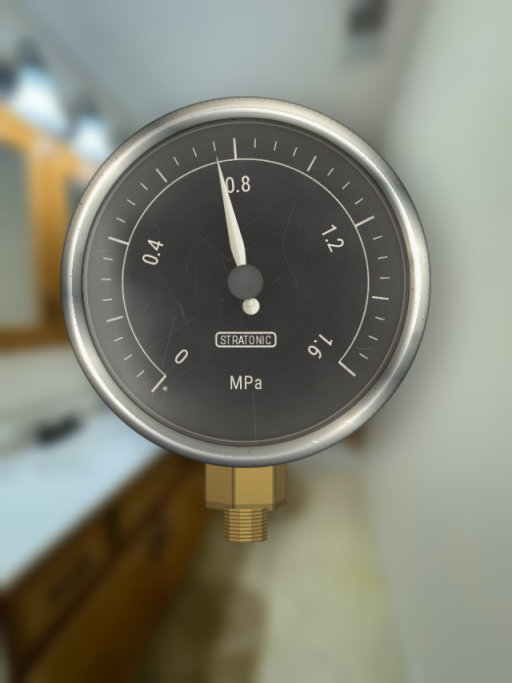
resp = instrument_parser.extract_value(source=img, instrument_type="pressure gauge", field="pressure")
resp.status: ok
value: 0.75 MPa
